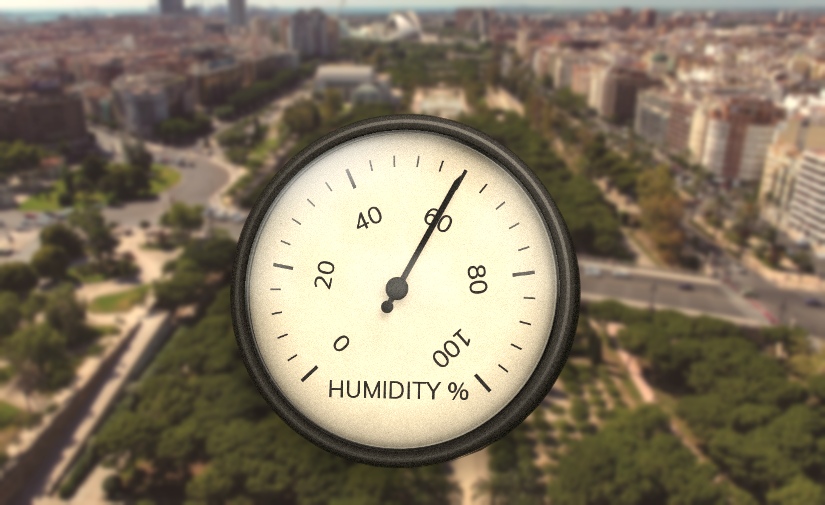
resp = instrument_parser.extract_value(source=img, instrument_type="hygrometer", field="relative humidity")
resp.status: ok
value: 60 %
